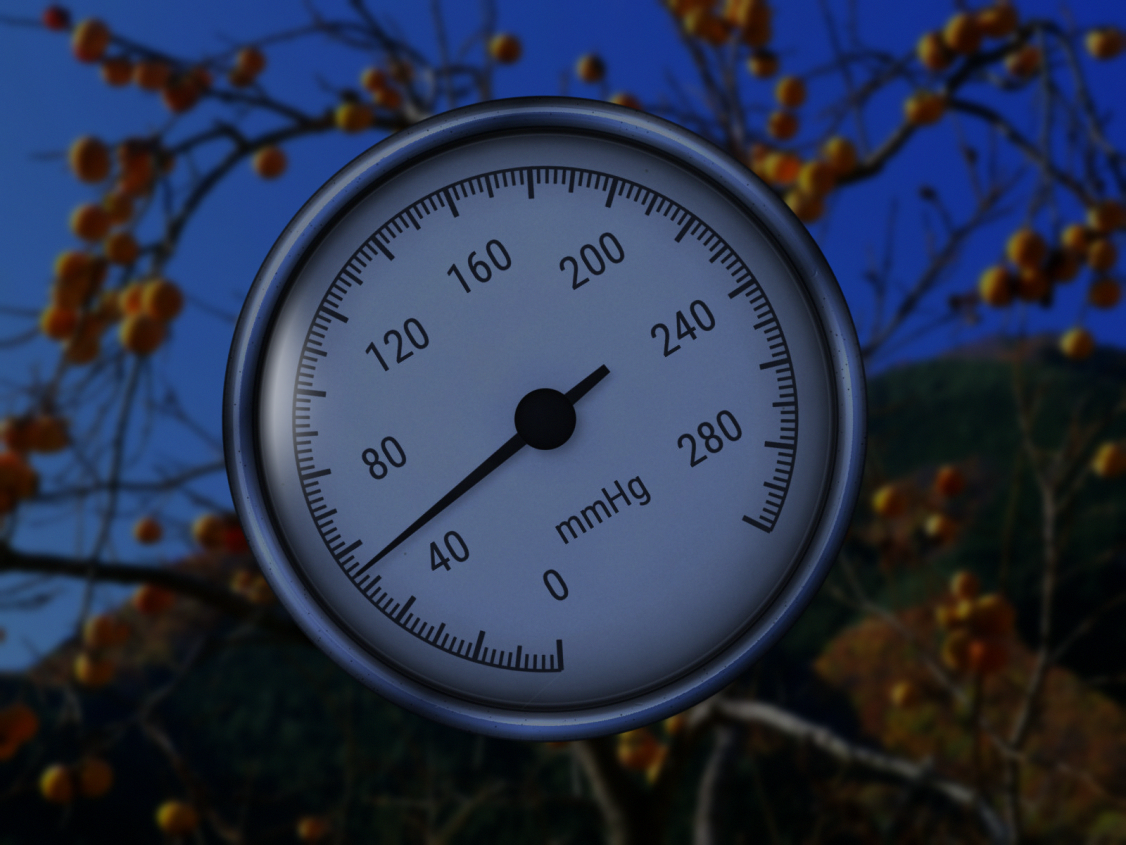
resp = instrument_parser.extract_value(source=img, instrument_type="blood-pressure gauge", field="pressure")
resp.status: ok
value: 54 mmHg
